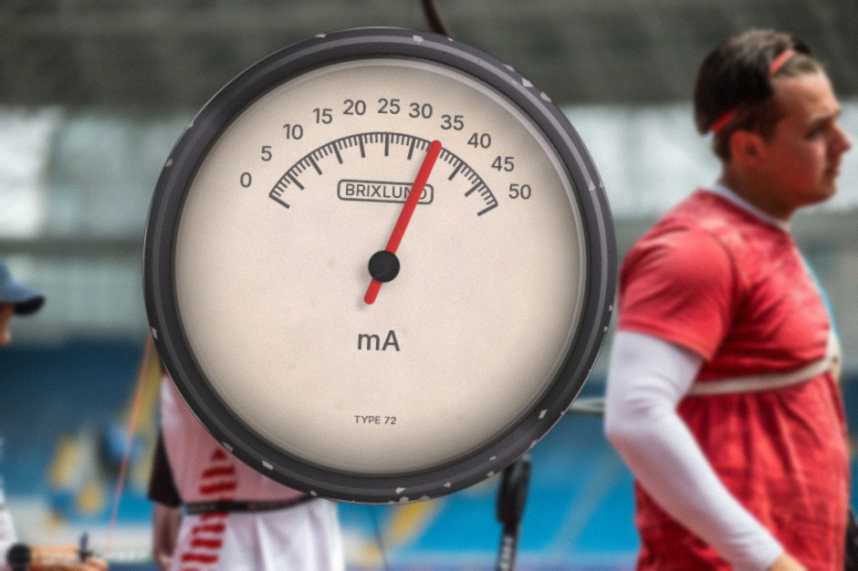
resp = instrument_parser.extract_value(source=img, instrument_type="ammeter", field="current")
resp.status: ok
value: 34 mA
